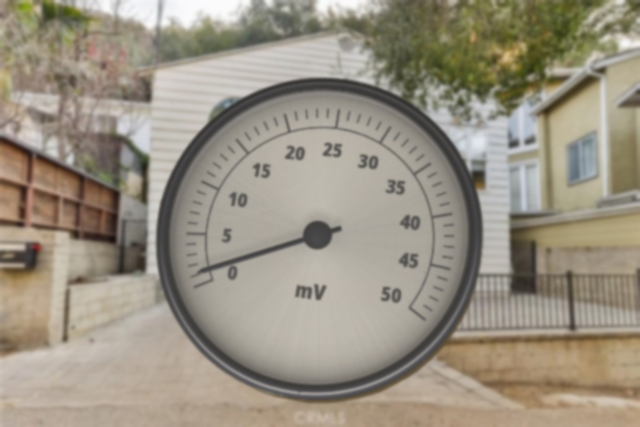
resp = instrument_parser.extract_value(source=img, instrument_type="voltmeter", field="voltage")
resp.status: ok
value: 1 mV
